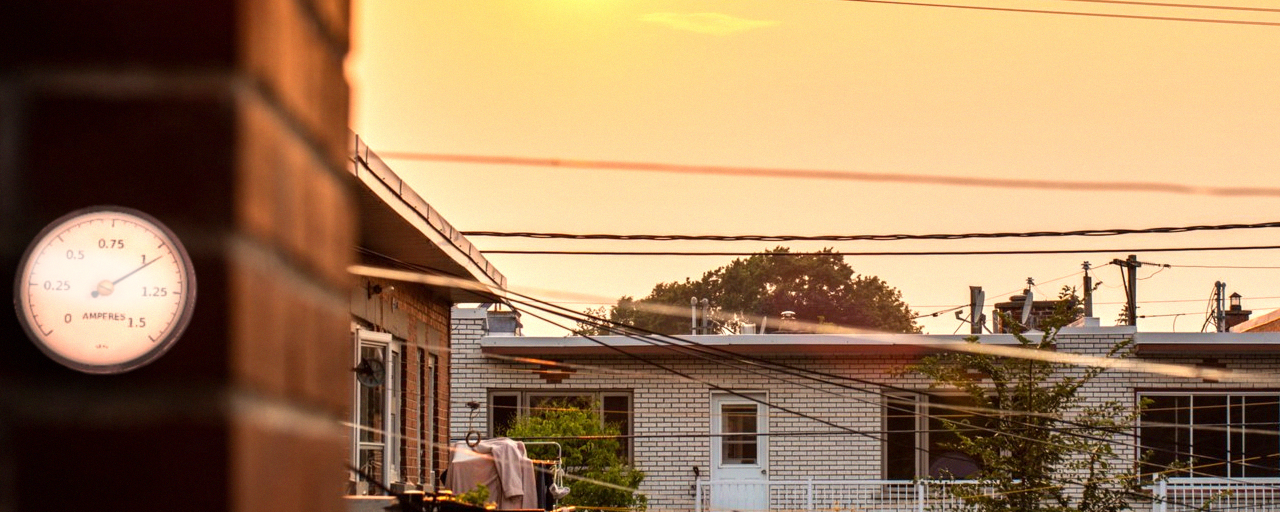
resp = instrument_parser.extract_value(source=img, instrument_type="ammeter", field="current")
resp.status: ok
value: 1.05 A
